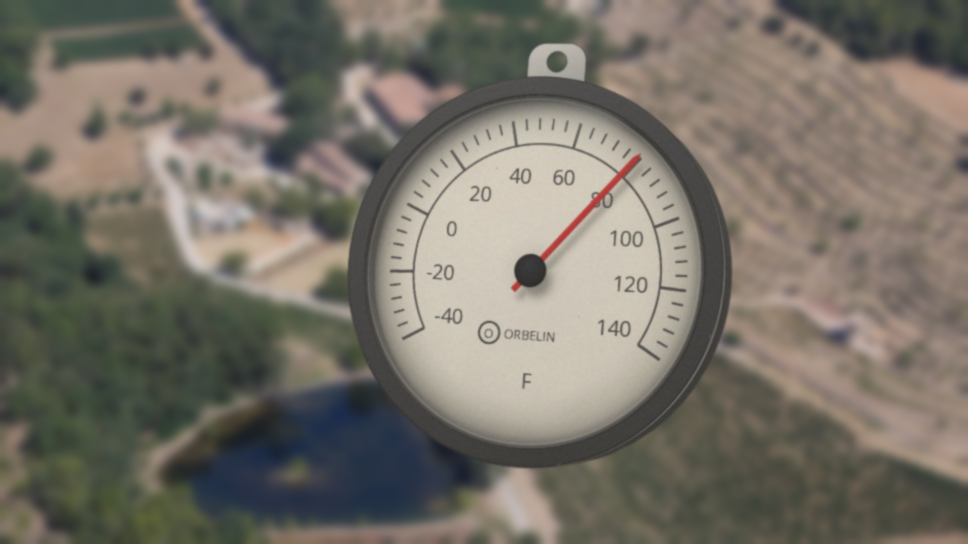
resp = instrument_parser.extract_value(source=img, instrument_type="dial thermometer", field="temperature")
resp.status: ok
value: 80 °F
